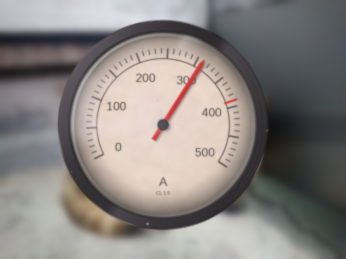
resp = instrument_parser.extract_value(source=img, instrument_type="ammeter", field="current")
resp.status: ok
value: 310 A
